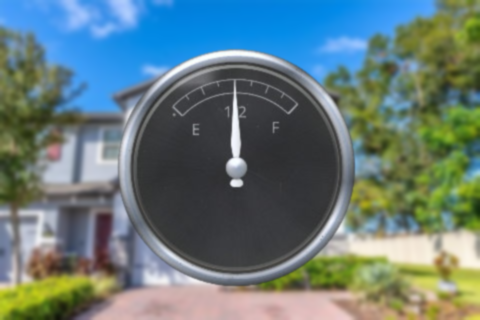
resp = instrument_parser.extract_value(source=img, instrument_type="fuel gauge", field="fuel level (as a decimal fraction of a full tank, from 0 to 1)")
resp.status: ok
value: 0.5
